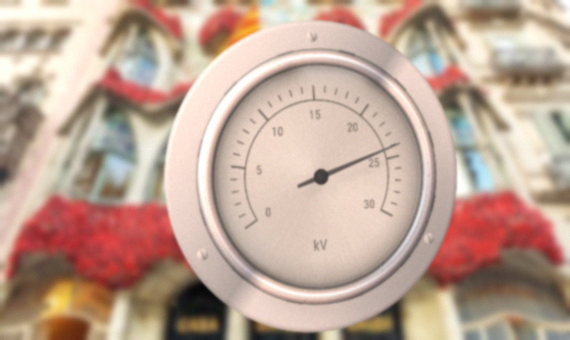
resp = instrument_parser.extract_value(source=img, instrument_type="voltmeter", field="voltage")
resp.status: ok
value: 24 kV
